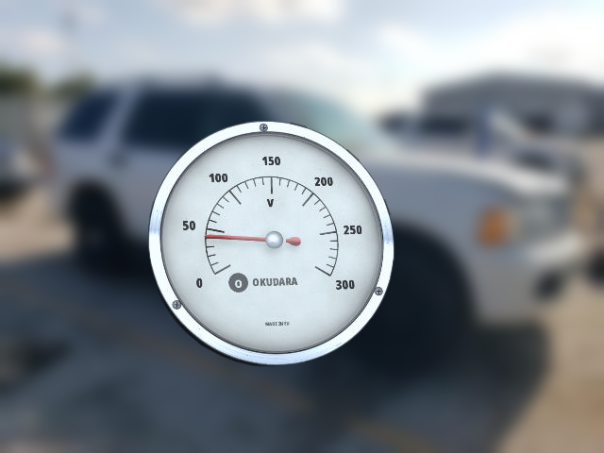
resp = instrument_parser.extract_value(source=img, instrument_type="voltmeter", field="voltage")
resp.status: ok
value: 40 V
